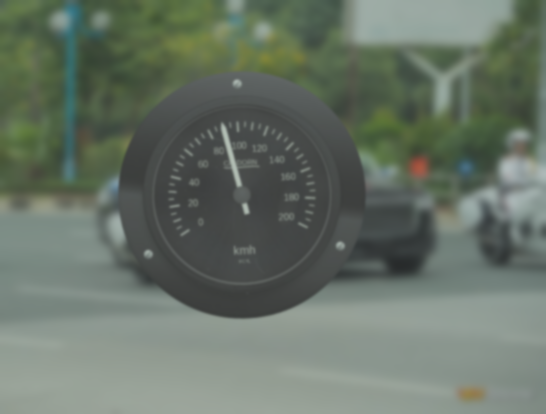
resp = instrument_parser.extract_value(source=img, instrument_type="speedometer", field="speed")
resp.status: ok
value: 90 km/h
